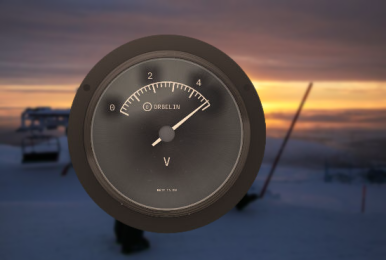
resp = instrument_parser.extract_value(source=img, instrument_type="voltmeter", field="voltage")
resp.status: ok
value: 4.8 V
